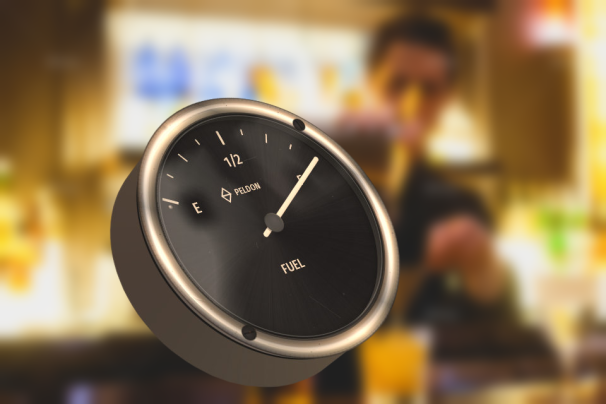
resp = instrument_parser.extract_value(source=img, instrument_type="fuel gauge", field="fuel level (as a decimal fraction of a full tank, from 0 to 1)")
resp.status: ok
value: 1
